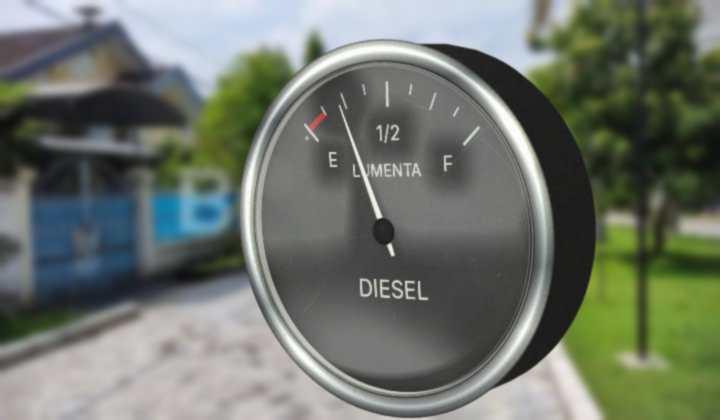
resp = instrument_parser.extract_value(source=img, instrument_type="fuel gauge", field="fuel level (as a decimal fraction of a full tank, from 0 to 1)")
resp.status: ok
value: 0.25
